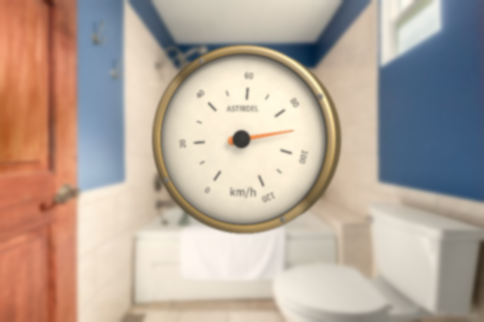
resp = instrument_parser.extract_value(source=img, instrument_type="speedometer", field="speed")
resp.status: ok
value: 90 km/h
